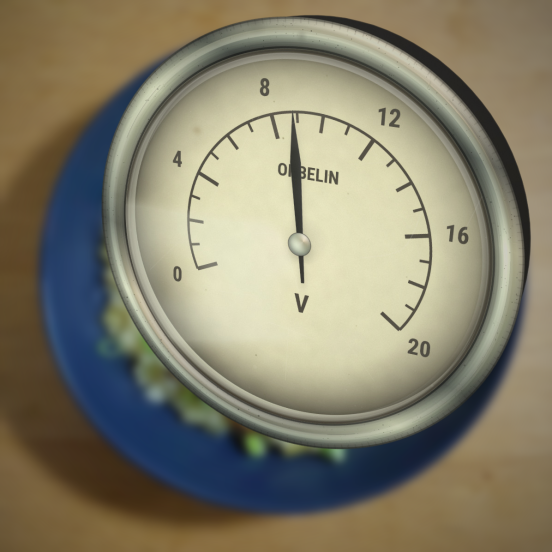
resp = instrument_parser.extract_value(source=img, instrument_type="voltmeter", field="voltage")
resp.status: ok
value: 9 V
